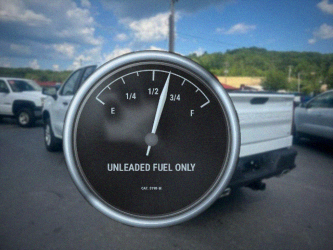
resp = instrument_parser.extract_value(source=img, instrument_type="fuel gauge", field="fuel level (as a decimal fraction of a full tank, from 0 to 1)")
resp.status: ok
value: 0.625
